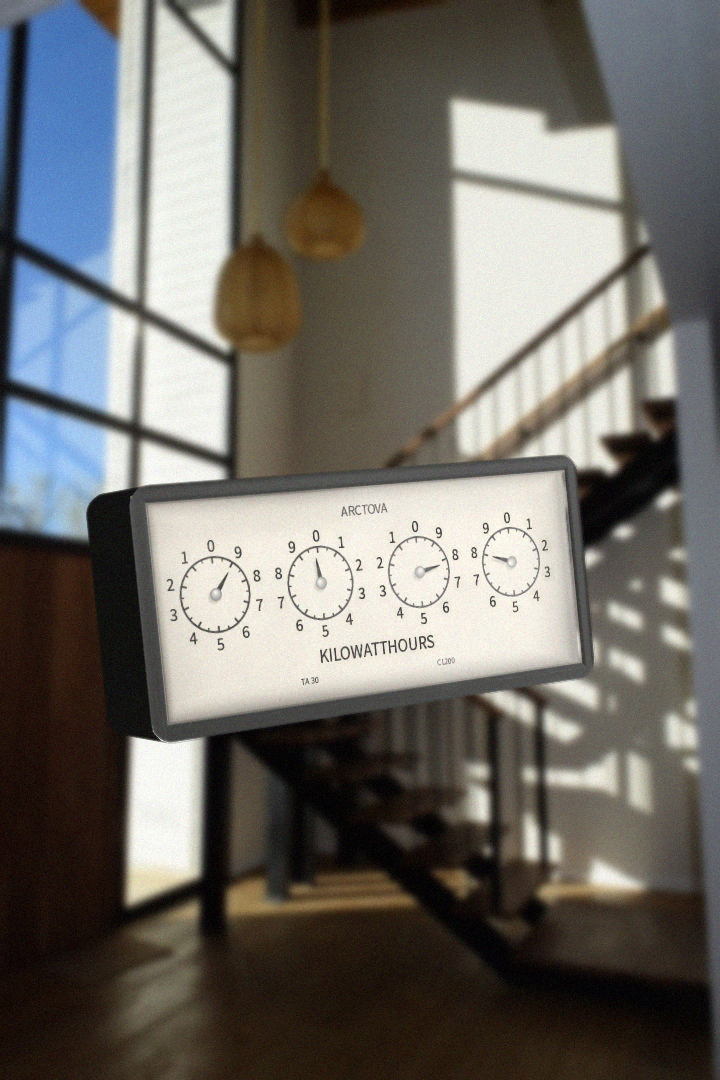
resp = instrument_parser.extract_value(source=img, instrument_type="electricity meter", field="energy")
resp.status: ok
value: 8978 kWh
